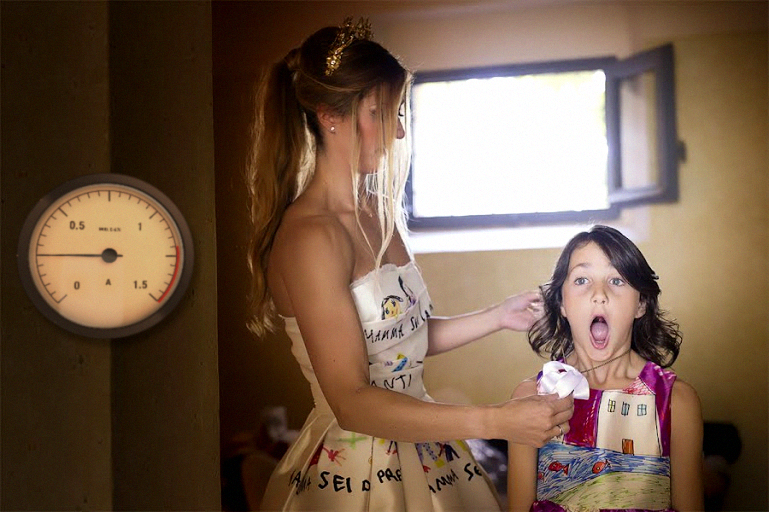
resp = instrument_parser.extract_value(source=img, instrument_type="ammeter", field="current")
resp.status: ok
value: 0.25 A
